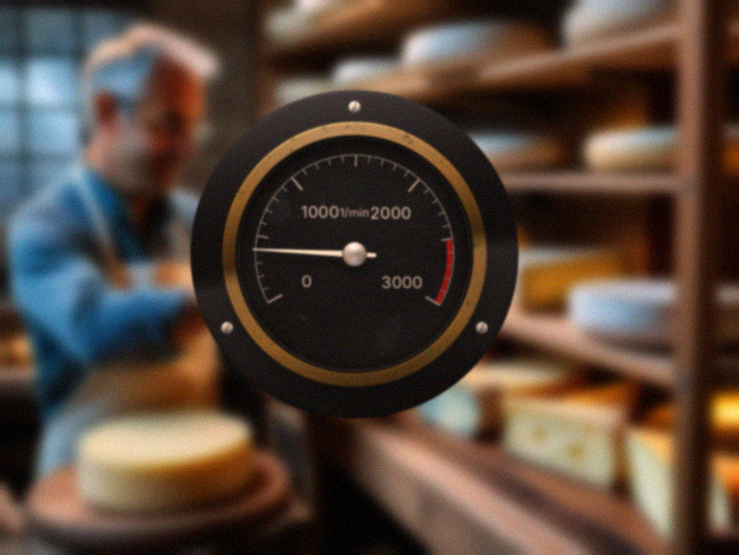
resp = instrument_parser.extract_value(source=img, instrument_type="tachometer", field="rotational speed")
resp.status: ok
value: 400 rpm
